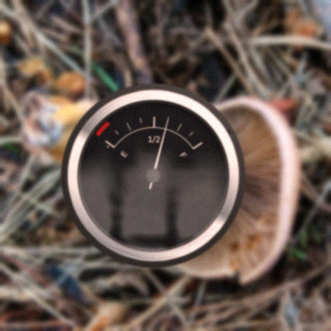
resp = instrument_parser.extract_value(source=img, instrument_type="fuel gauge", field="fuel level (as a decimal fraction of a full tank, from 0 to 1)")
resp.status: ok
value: 0.625
